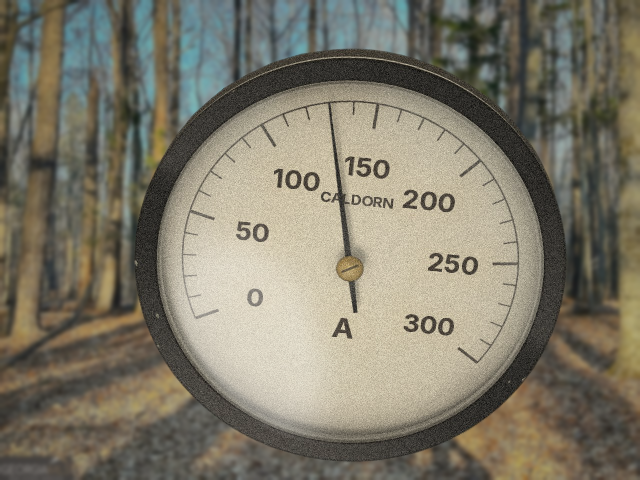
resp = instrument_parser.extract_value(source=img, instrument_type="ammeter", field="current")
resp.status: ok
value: 130 A
